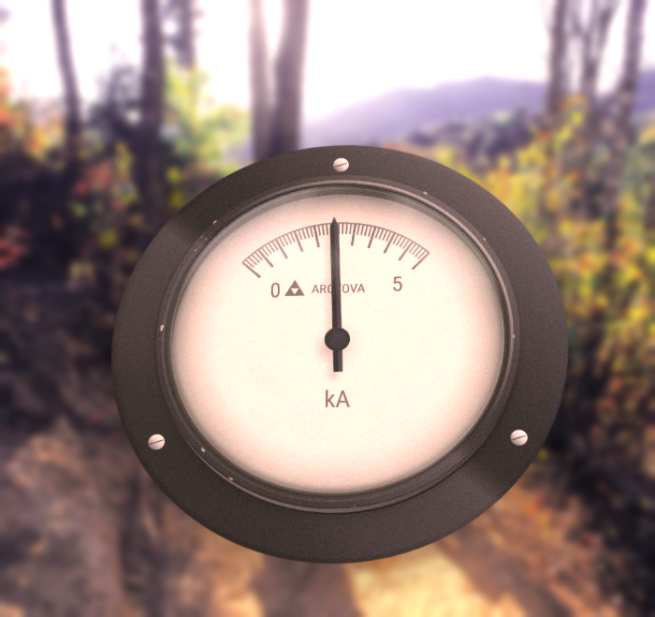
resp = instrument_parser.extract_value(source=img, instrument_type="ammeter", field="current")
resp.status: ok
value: 2.5 kA
